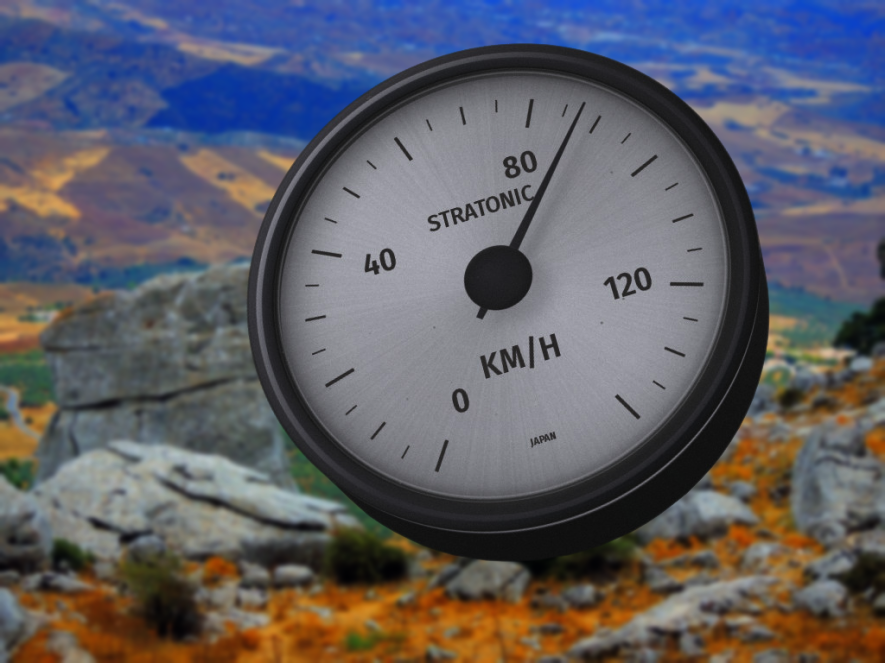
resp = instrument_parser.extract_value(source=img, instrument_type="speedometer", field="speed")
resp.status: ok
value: 87.5 km/h
